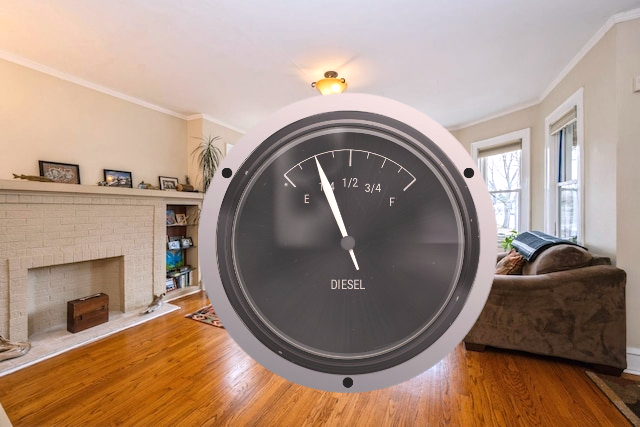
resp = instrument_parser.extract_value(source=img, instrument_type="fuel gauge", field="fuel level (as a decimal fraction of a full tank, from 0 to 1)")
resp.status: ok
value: 0.25
